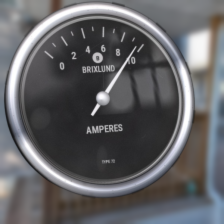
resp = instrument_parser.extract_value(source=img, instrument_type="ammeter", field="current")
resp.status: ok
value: 9.5 A
